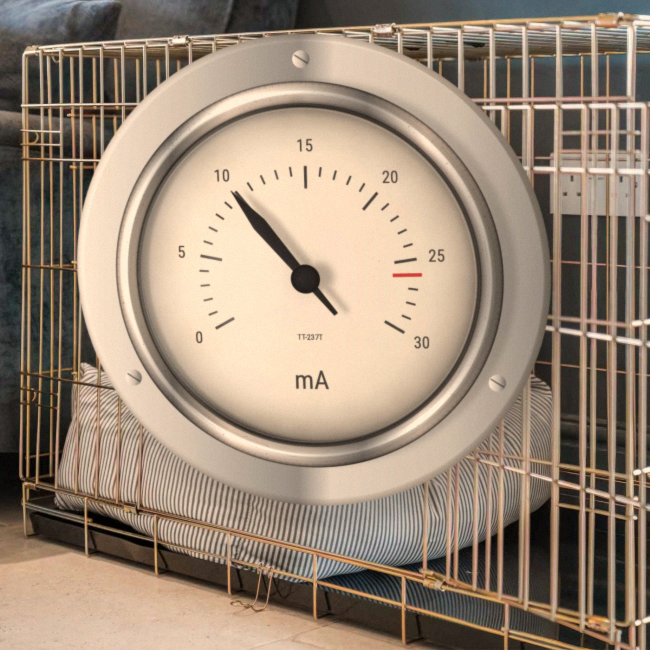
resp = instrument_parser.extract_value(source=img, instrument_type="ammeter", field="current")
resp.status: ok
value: 10 mA
